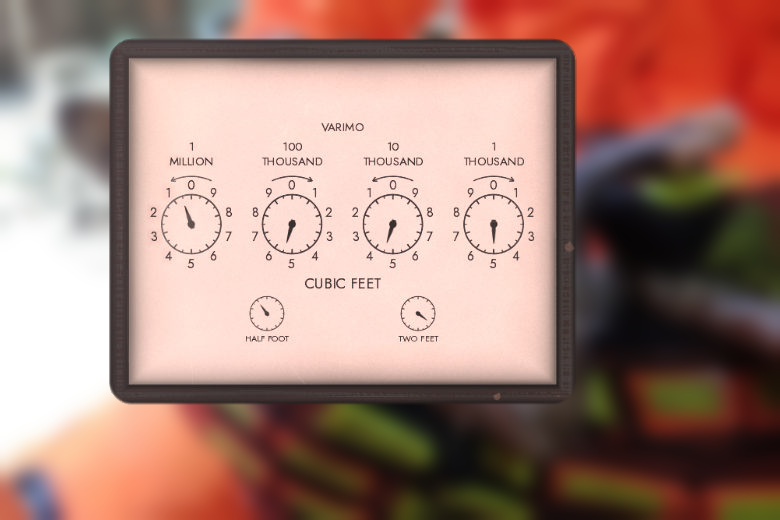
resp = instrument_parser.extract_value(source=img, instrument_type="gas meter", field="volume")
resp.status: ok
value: 54500 ft³
